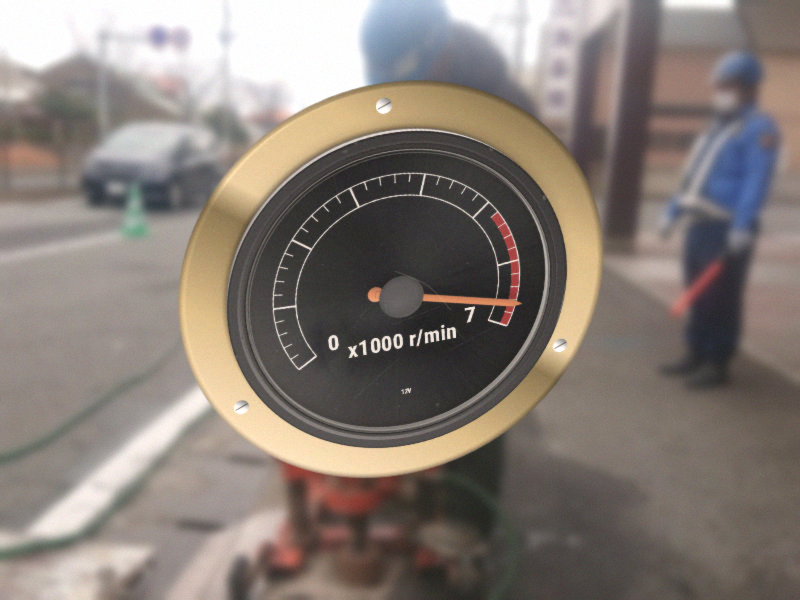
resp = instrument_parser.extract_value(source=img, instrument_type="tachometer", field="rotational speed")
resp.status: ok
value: 6600 rpm
